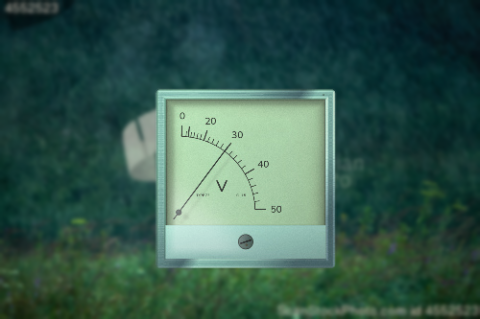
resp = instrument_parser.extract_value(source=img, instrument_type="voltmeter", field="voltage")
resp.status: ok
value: 30 V
